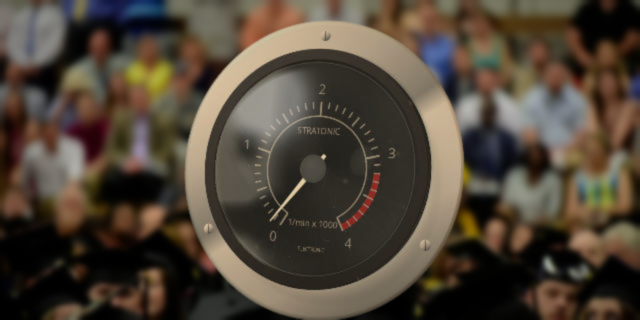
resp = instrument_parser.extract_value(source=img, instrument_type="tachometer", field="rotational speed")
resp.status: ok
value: 100 rpm
